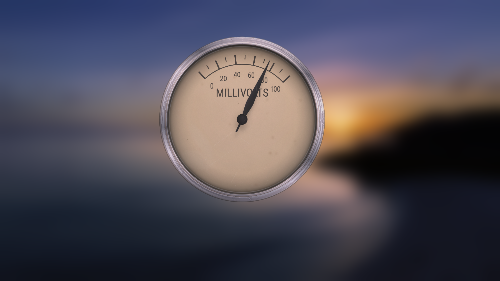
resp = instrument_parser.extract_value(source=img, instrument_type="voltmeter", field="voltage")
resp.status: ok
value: 75 mV
